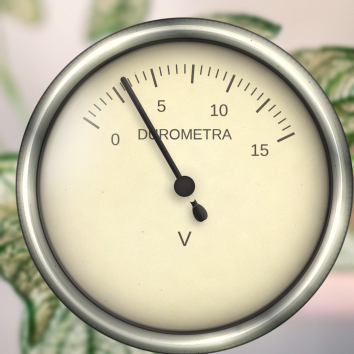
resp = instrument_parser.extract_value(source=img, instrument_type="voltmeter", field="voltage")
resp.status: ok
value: 3.25 V
